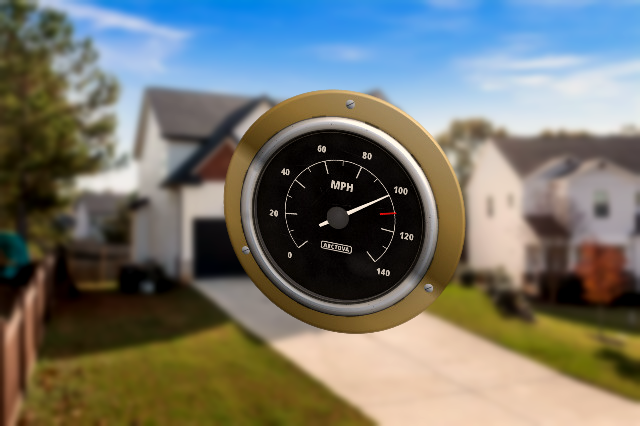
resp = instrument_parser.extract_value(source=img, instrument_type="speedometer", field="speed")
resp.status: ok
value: 100 mph
